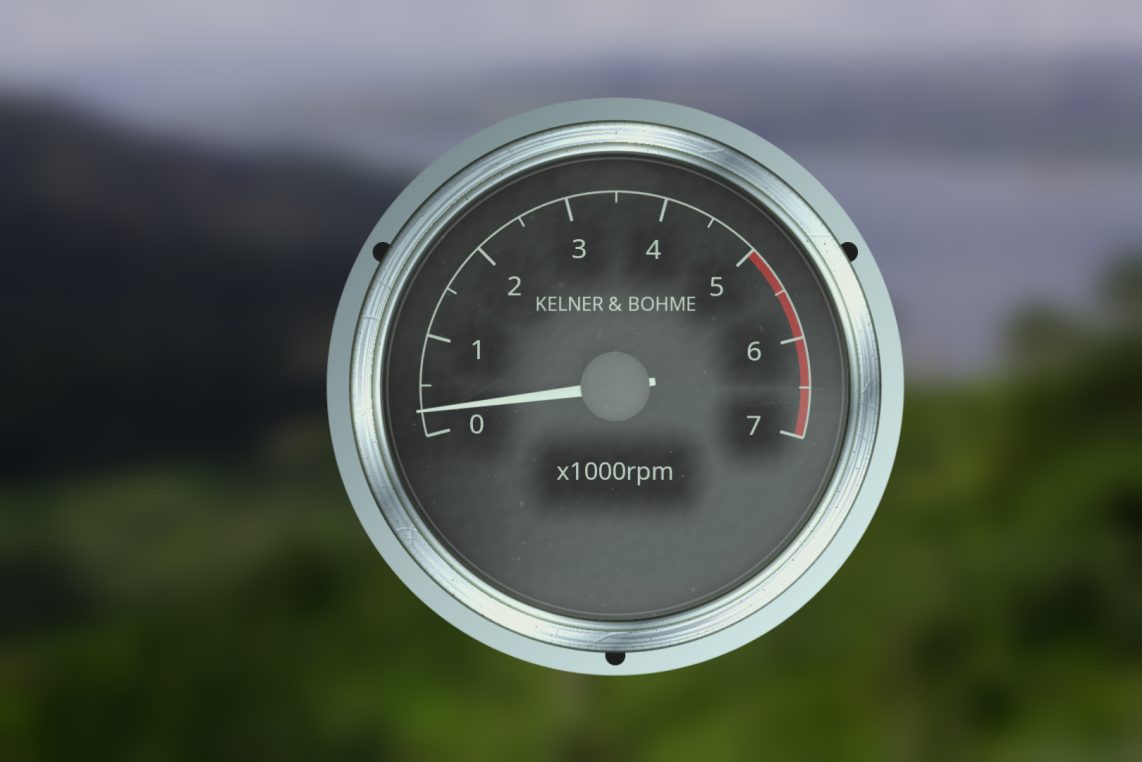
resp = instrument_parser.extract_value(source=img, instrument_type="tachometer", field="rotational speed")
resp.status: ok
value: 250 rpm
